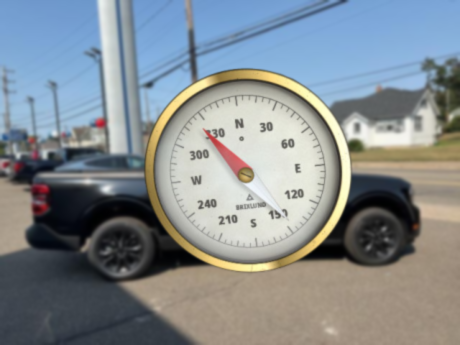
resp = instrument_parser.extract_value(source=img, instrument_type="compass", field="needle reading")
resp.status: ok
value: 325 °
